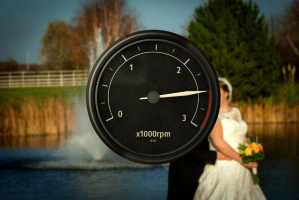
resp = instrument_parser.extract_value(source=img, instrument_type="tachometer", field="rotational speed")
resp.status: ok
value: 2500 rpm
